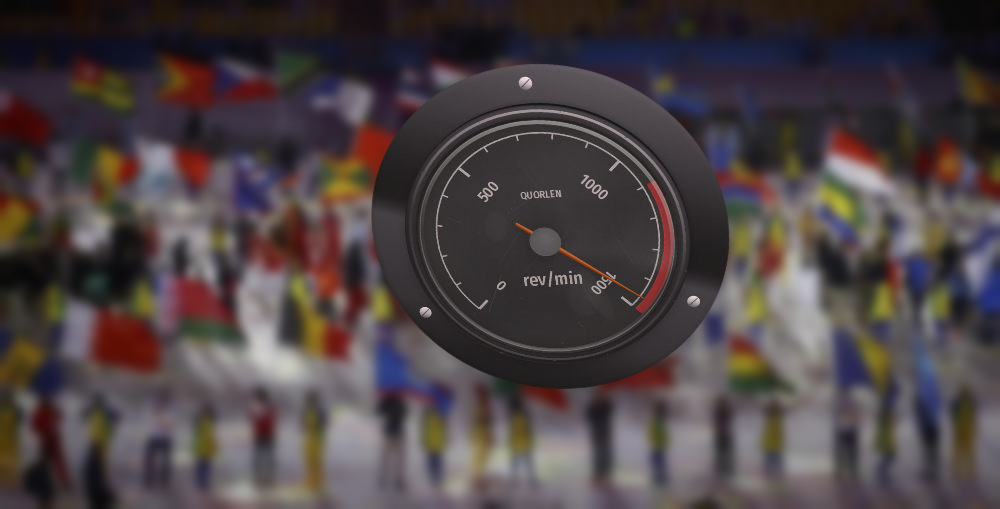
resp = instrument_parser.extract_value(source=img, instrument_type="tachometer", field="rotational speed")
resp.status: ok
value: 1450 rpm
